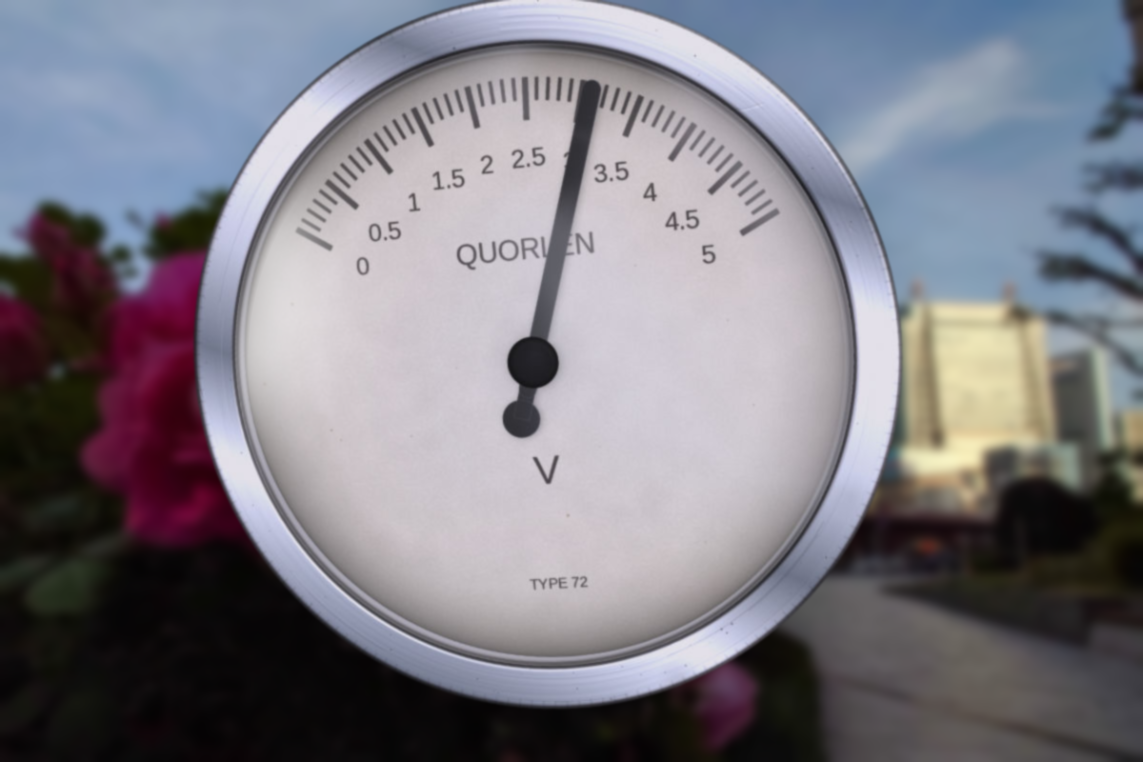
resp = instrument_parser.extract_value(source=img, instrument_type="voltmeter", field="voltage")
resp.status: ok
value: 3.1 V
